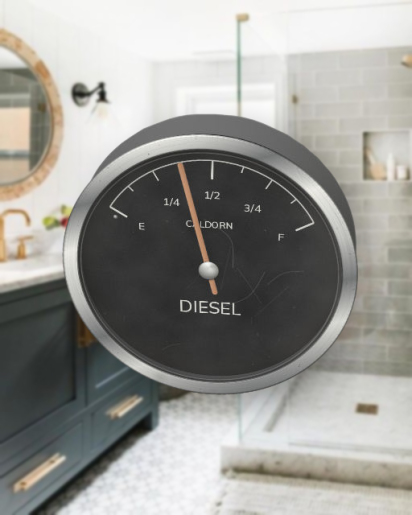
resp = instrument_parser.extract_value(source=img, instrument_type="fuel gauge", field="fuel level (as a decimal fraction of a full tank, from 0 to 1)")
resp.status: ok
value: 0.375
